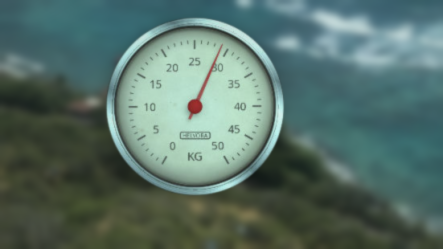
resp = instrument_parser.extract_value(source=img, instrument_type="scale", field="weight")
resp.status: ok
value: 29 kg
